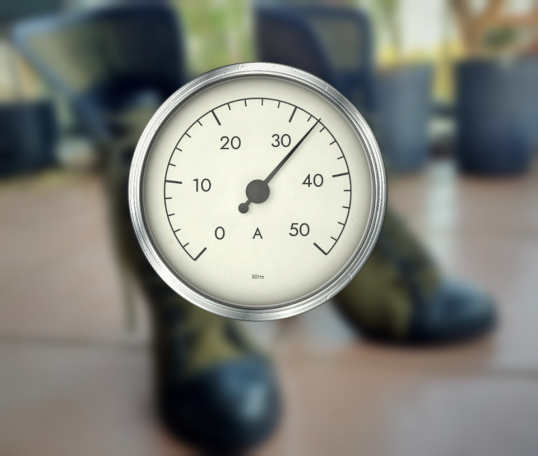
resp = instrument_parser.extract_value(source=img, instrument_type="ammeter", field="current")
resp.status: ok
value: 33 A
